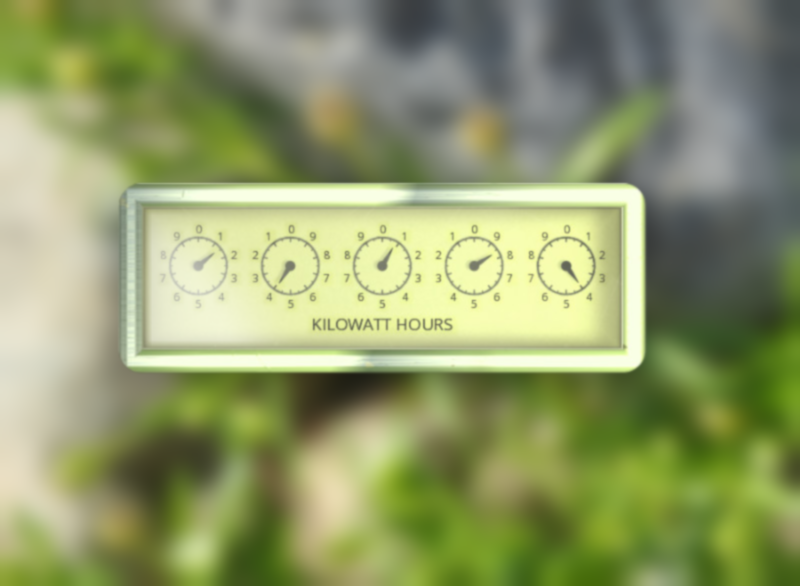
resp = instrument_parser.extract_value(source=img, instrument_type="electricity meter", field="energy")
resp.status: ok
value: 14084 kWh
